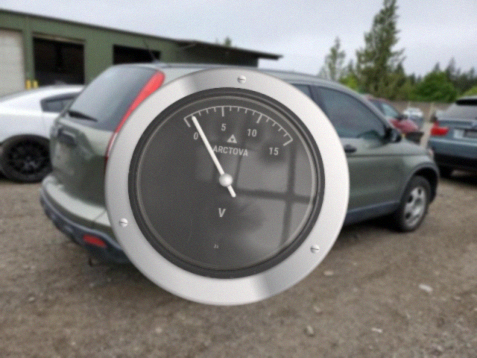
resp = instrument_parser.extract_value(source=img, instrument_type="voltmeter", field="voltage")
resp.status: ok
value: 1 V
